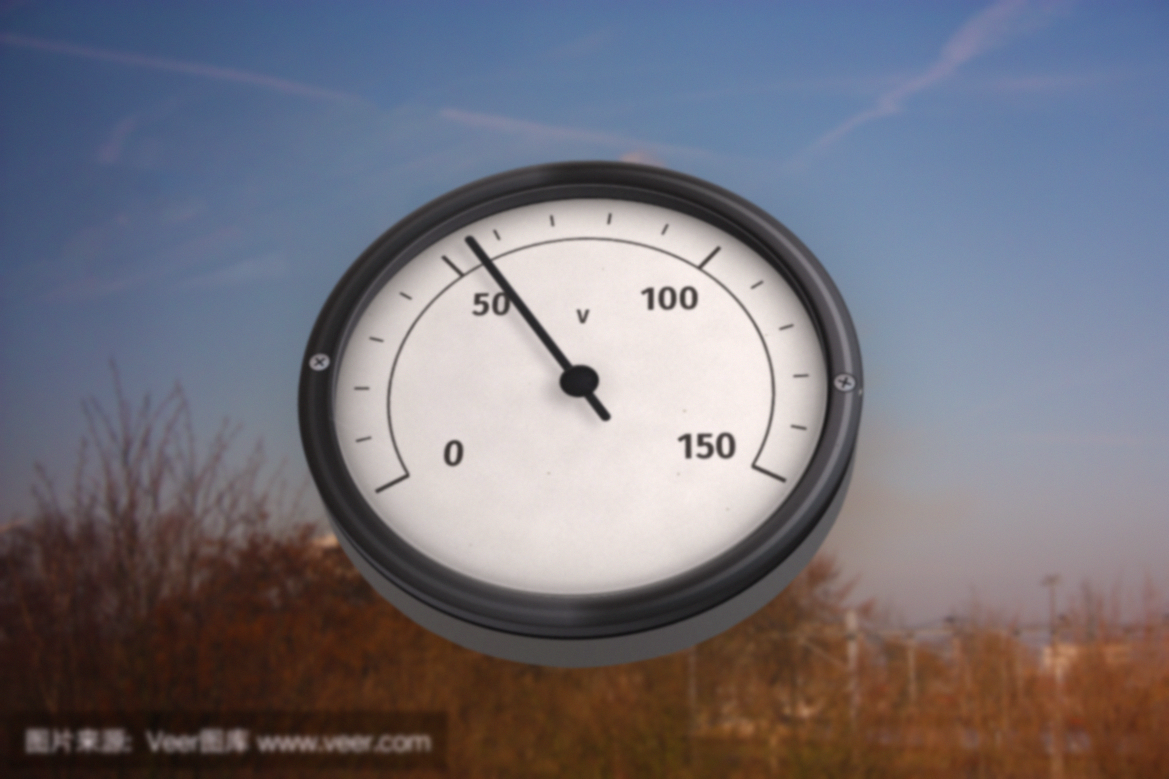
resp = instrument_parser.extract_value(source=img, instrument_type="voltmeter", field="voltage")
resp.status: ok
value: 55 V
